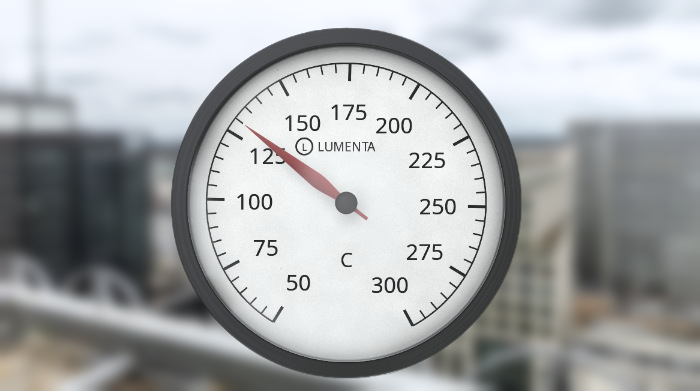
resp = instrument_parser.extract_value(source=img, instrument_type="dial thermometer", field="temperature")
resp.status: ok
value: 130 °C
